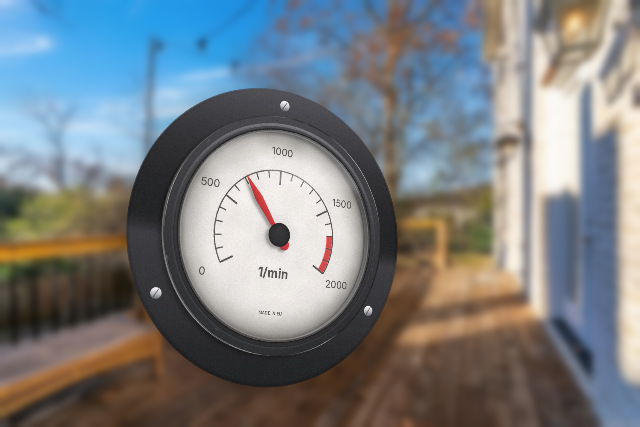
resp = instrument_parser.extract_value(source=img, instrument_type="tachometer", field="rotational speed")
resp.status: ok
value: 700 rpm
